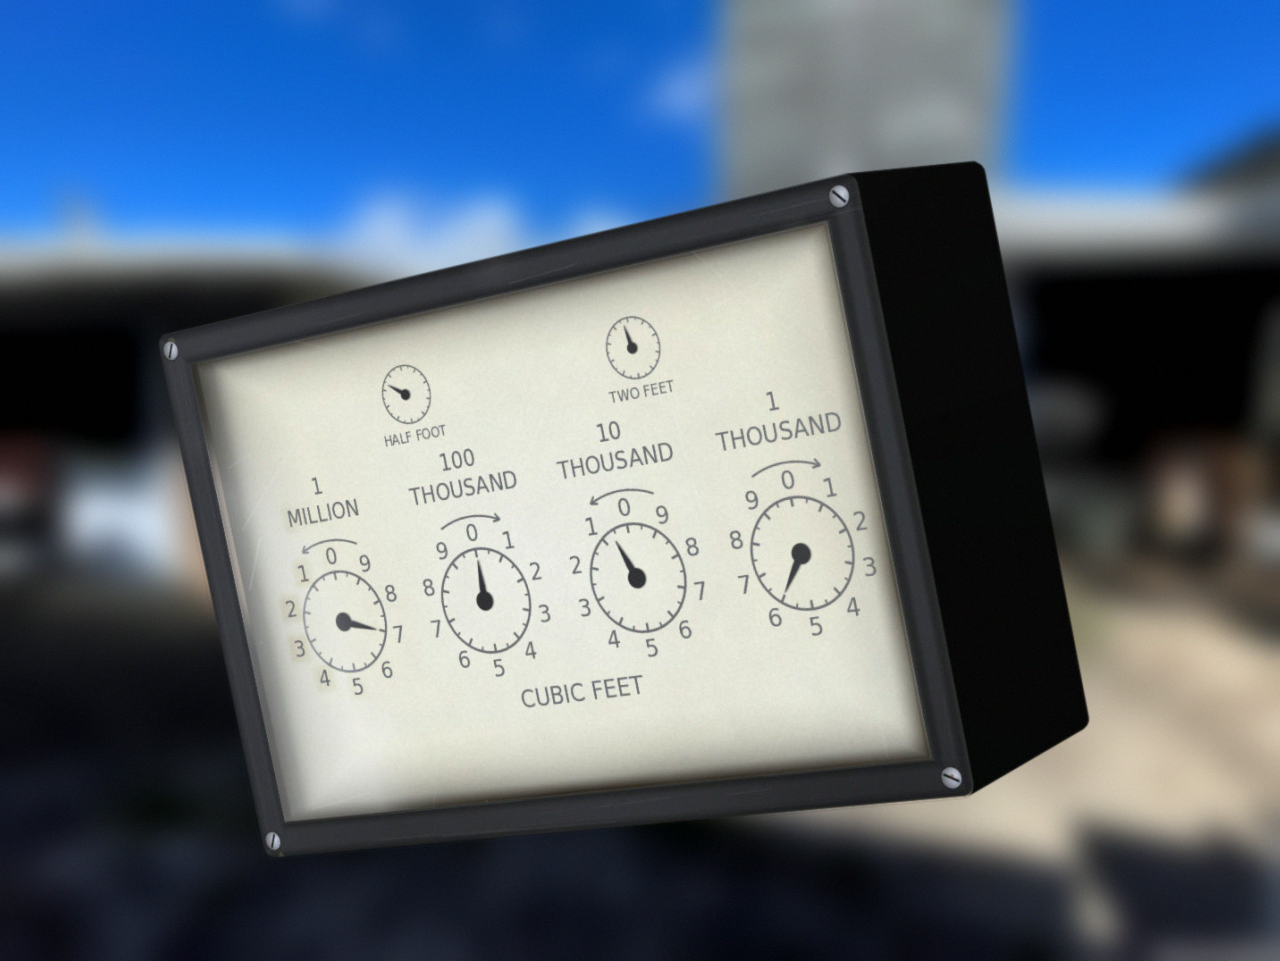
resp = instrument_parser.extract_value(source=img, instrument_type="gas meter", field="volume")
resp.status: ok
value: 700600 ft³
